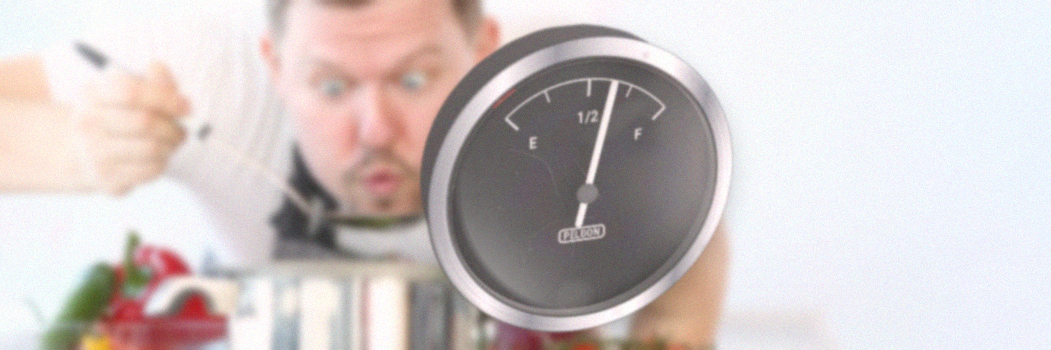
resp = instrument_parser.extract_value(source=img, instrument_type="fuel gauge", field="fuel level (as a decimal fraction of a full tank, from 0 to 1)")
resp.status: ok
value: 0.625
